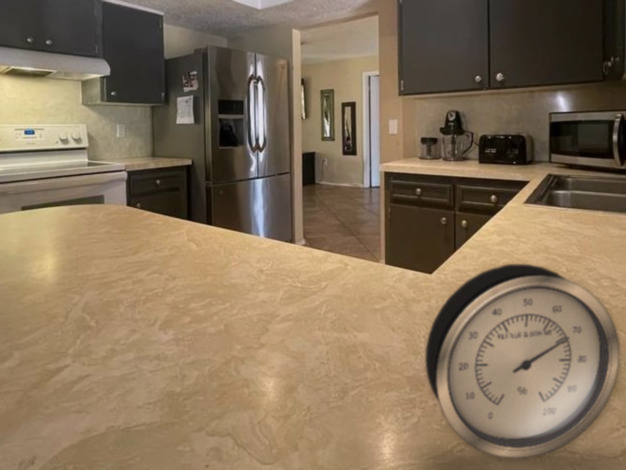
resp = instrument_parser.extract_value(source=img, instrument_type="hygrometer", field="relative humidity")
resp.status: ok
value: 70 %
